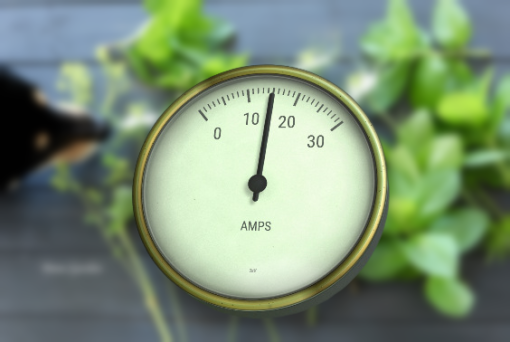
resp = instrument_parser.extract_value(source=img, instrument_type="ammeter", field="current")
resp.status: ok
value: 15 A
